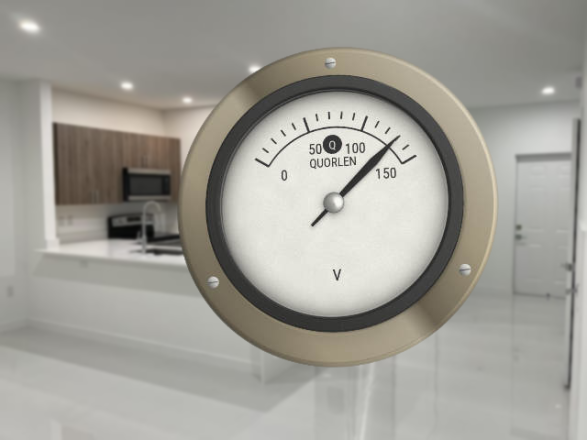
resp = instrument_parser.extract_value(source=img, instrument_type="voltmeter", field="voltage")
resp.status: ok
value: 130 V
